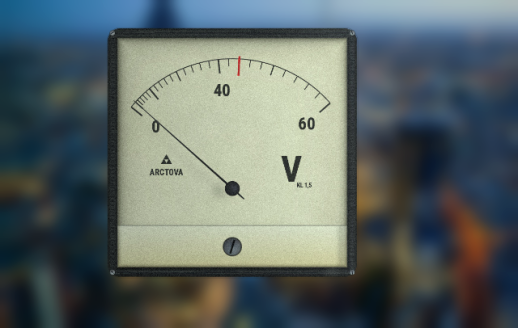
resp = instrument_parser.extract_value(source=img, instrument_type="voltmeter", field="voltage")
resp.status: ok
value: 10 V
